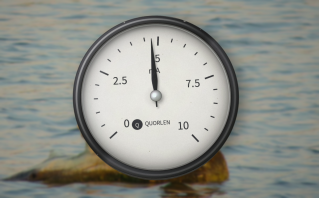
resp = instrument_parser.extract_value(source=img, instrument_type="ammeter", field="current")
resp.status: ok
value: 4.75 mA
